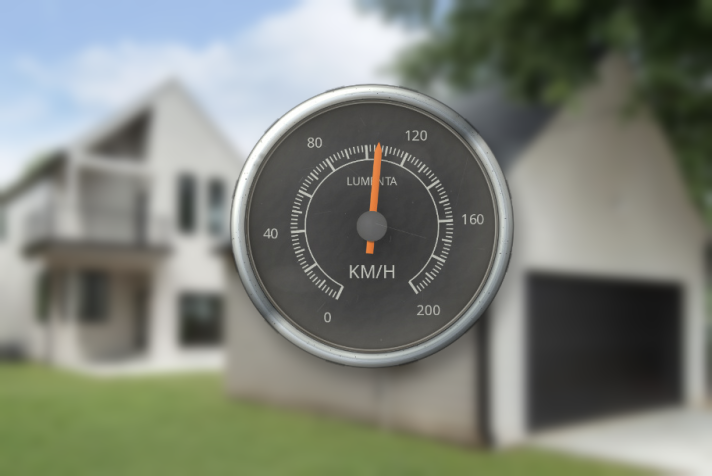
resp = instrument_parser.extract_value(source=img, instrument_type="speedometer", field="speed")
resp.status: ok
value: 106 km/h
